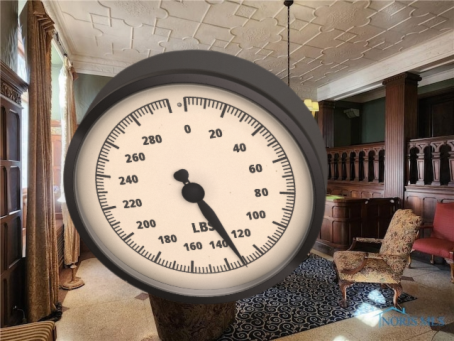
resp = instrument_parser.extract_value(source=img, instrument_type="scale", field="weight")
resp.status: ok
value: 130 lb
